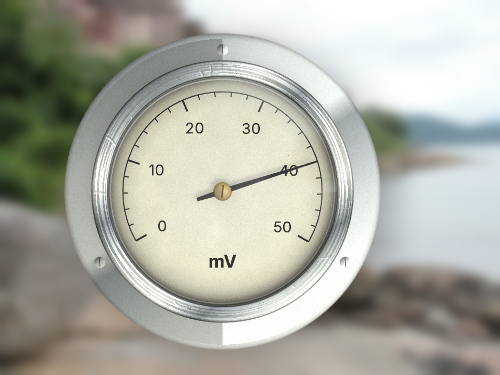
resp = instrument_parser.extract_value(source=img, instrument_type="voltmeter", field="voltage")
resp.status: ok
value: 40 mV
